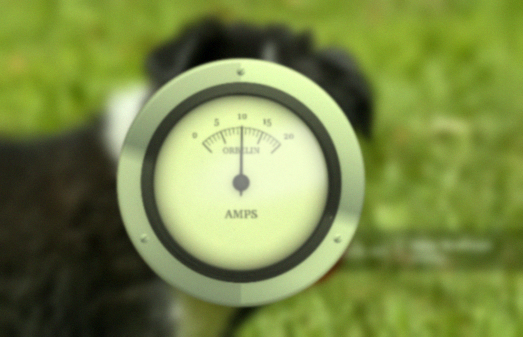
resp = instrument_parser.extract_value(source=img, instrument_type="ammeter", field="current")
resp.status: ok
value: 10 A
